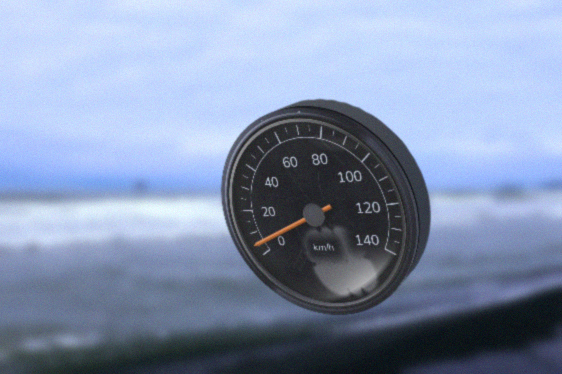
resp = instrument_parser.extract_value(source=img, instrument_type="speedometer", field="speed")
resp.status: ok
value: 5 km/h
